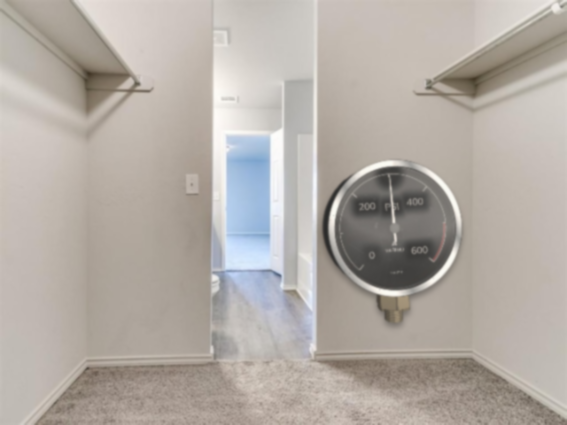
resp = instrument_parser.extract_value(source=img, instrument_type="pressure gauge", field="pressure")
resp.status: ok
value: 300 psi
